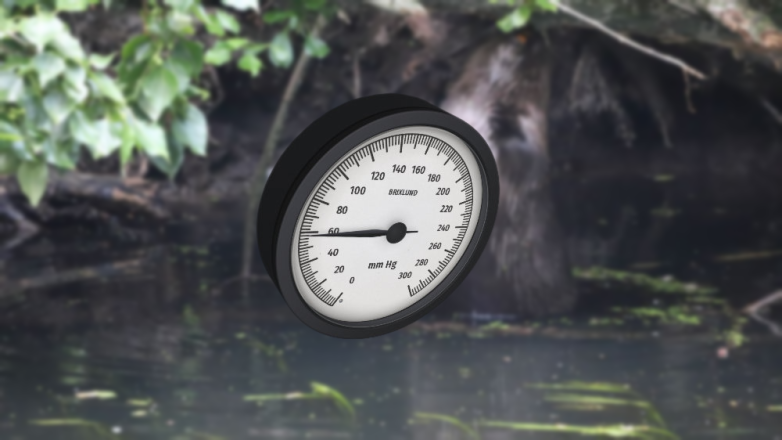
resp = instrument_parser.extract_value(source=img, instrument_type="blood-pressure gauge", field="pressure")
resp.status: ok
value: 60 mmHg
